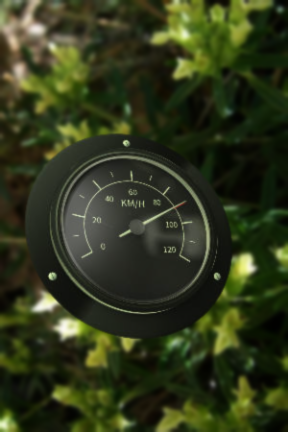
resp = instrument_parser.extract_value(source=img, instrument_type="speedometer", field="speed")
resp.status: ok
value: 90 km/h
